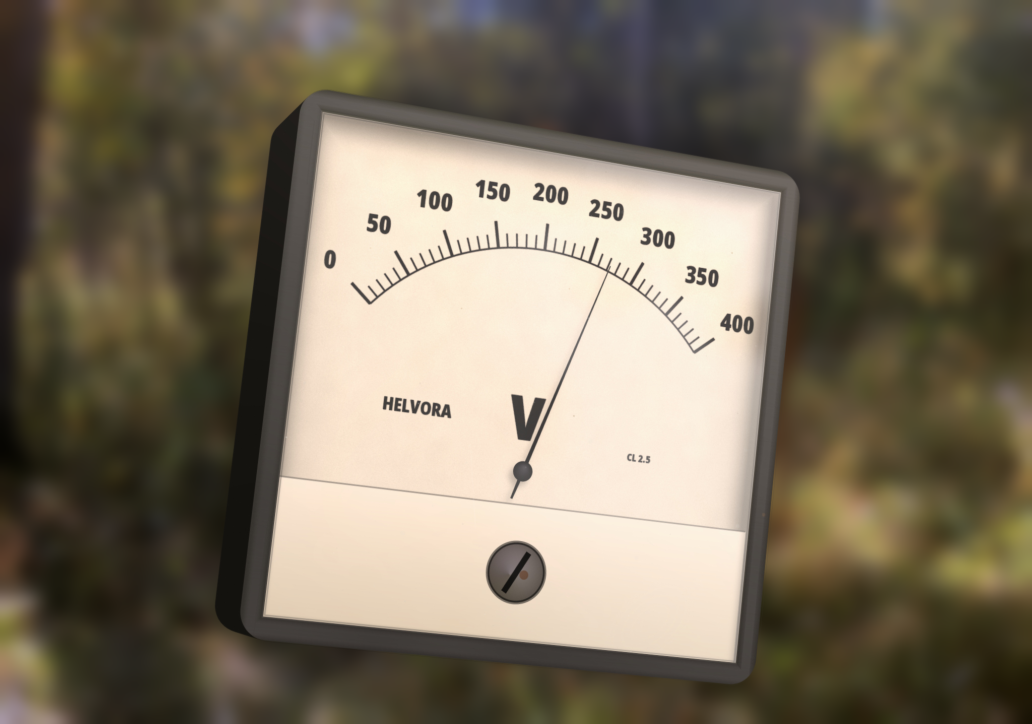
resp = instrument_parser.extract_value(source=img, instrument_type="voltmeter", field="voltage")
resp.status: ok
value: 270 V
